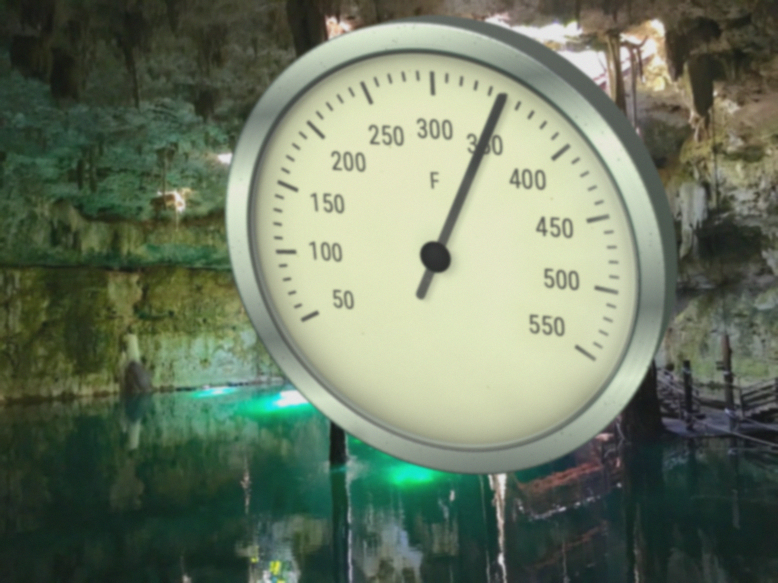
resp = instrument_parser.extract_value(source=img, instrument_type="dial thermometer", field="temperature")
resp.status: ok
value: 350 °F
